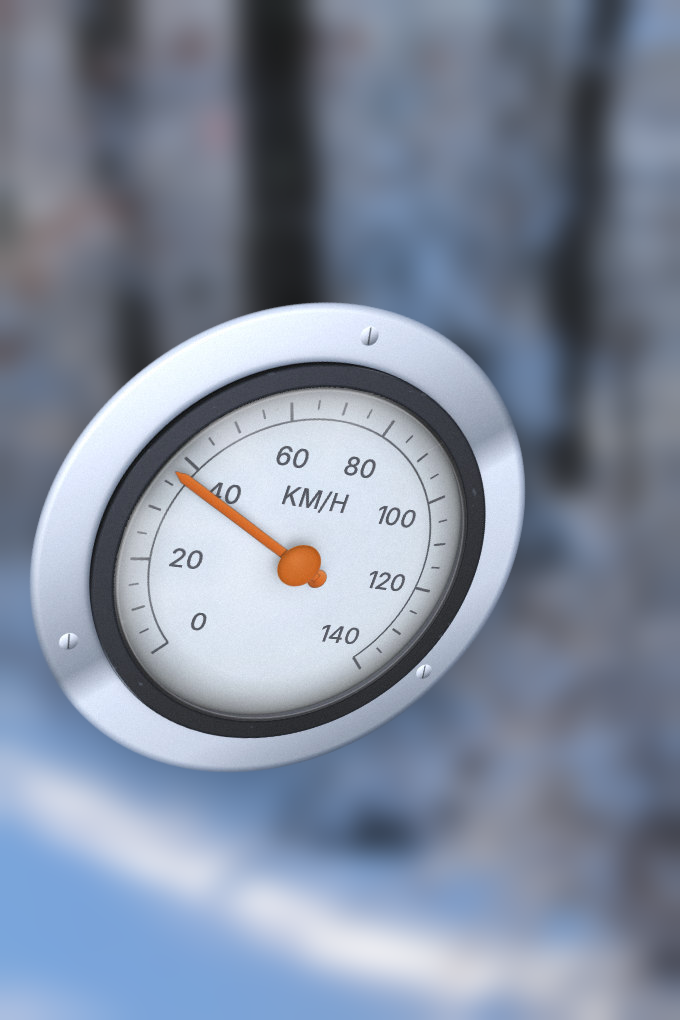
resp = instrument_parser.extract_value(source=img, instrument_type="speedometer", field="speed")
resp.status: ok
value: 37.5 km/h
